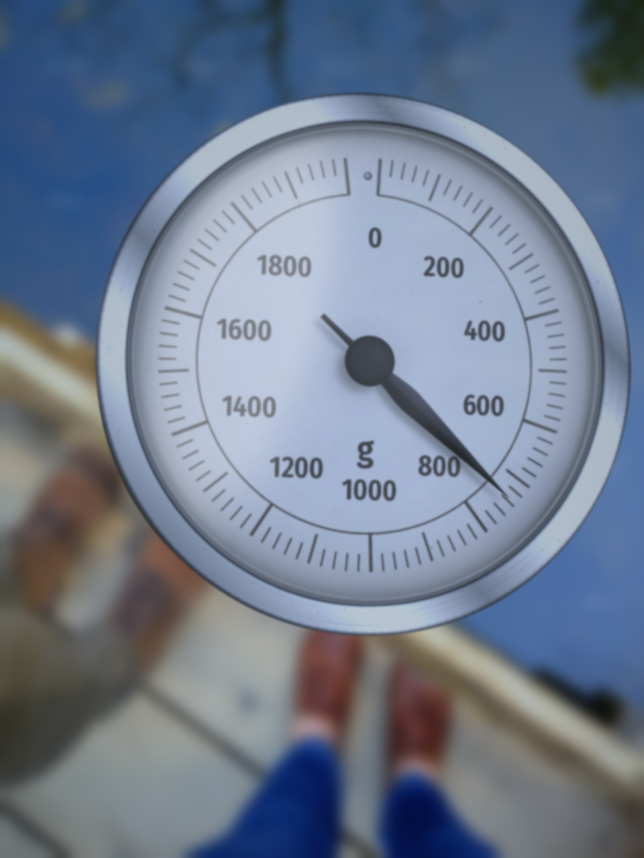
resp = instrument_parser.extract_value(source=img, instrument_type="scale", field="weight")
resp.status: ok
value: 740 g
